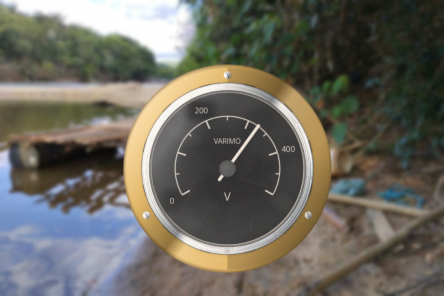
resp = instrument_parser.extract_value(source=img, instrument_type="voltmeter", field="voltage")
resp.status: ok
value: 325 V
